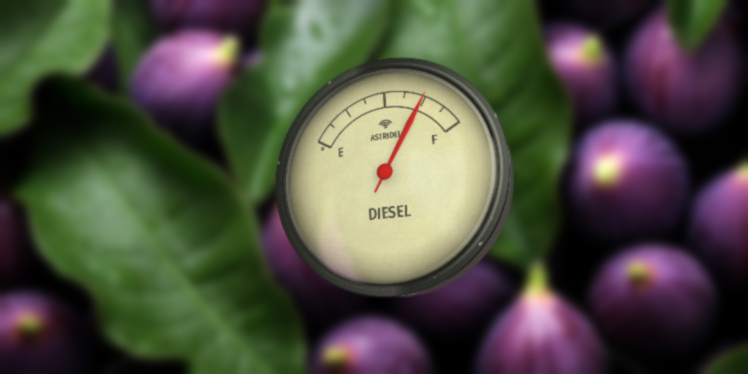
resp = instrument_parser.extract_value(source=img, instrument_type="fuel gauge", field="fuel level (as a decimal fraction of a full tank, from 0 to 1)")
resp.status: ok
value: 0.75
